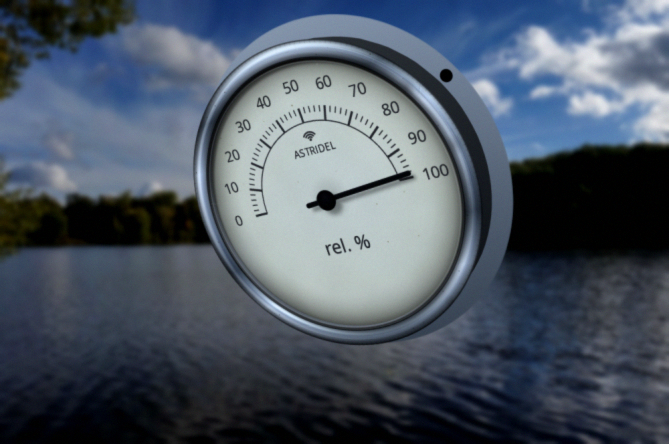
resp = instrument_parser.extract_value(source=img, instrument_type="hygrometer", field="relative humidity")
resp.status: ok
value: 98 %
